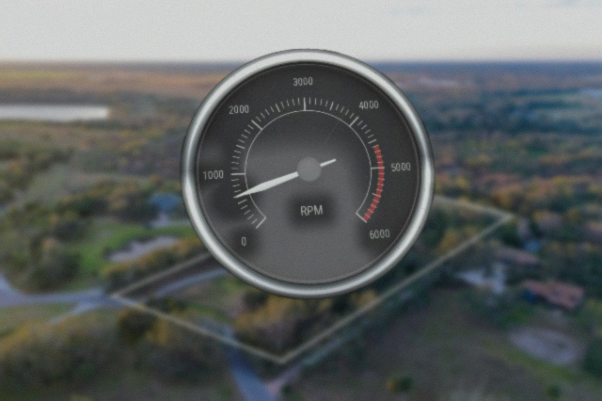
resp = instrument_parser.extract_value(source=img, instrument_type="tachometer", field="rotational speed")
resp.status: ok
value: 600 rpm
